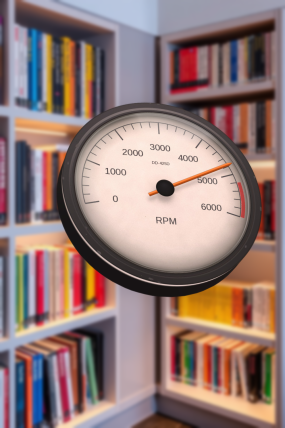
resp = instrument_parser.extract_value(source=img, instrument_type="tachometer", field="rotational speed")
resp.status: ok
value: 4800 rpm
